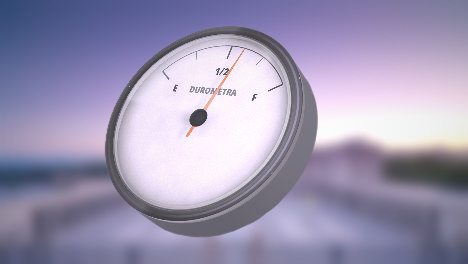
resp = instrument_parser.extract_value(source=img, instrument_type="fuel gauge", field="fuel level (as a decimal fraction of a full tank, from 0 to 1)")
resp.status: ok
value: 0.625
